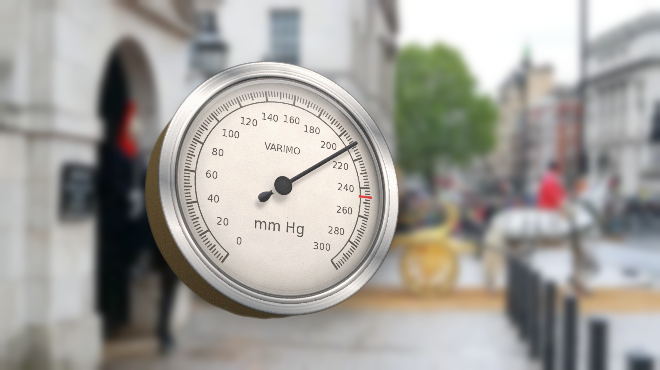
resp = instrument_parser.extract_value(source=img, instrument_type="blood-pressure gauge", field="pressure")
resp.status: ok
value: 210 mmHg
